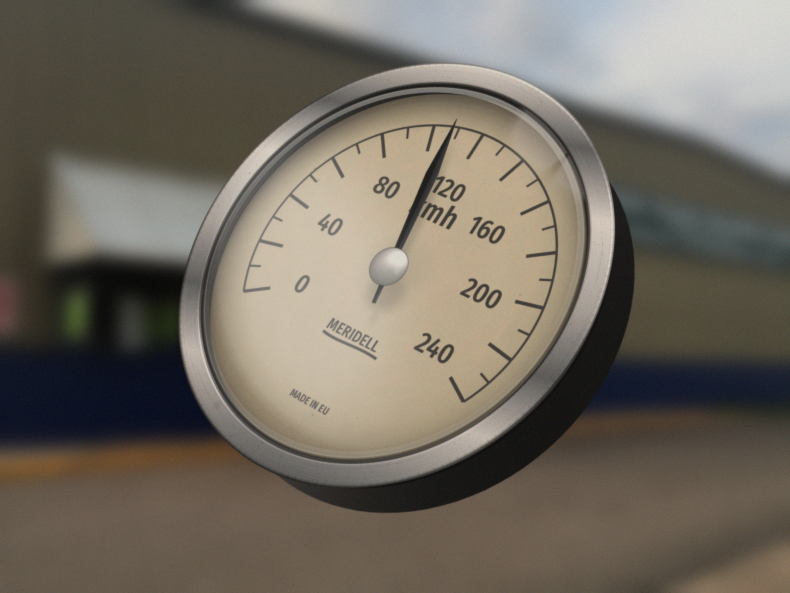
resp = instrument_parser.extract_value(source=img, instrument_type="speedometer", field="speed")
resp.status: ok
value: 110 km/h
